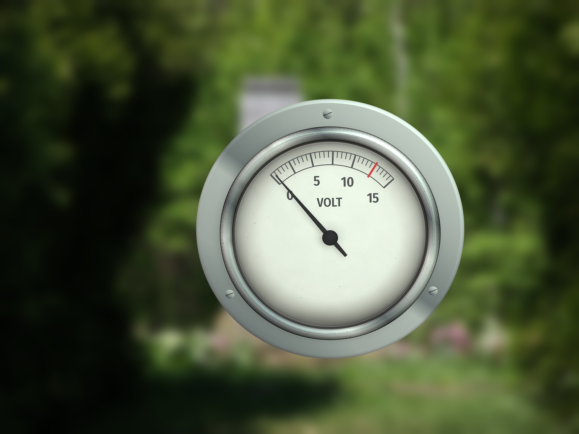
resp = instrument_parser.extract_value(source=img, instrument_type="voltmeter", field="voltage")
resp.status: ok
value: 0.5 V
